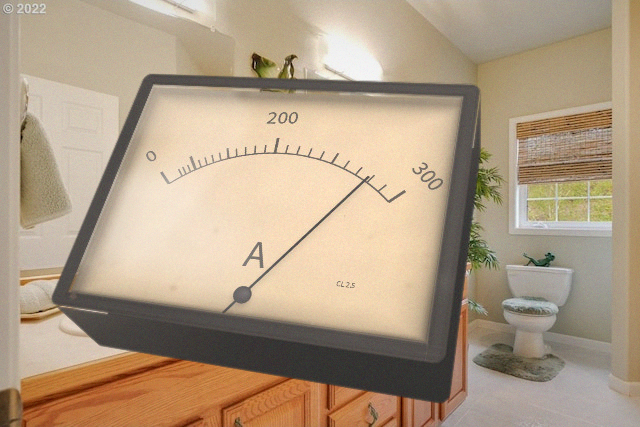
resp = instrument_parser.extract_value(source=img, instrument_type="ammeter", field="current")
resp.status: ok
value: 280 A
